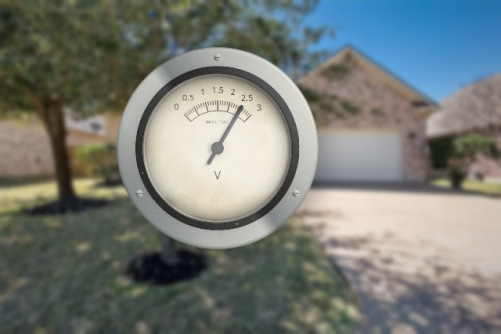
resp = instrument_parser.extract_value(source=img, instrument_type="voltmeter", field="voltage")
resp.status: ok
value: 2.5 V
